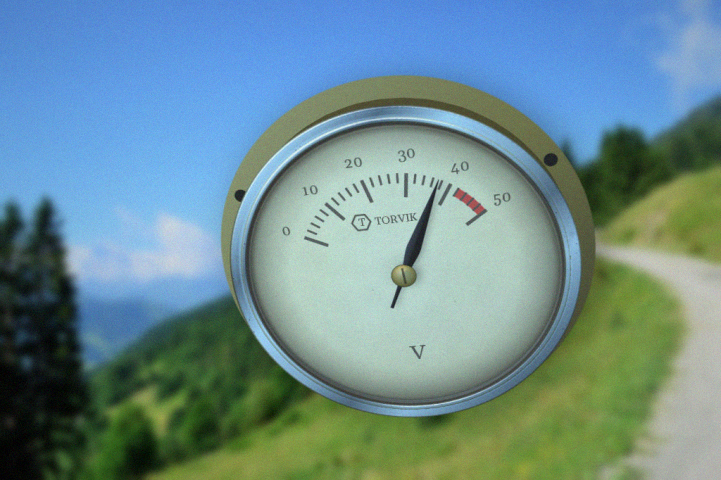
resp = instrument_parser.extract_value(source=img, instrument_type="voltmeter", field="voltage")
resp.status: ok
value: 37 V
